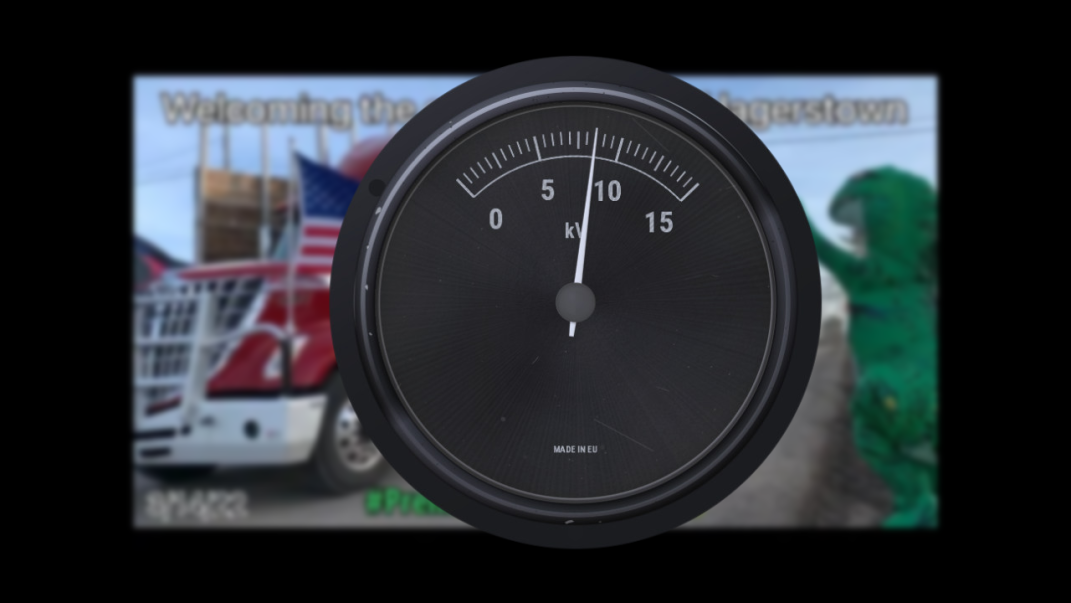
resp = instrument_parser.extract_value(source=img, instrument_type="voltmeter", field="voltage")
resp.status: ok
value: 8.5 kV
